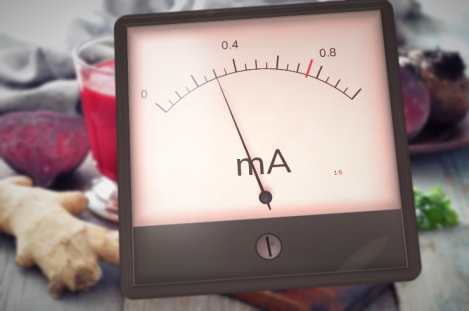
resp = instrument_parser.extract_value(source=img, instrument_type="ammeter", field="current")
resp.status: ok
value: 0.3 mA
